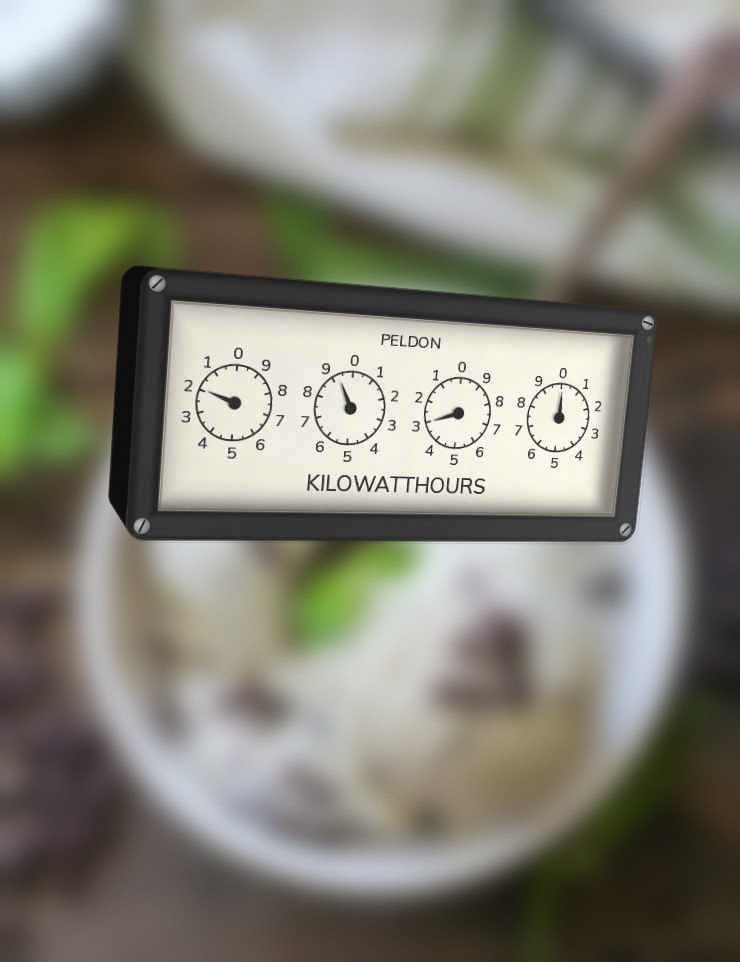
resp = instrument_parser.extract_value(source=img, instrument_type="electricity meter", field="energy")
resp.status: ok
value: 1930 kWh
